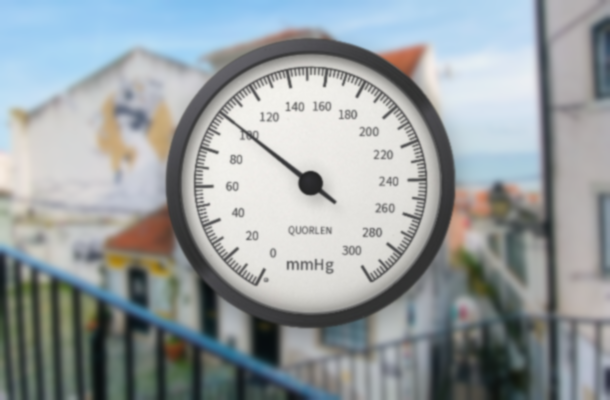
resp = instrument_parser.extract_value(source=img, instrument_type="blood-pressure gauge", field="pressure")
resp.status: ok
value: 100 mmHg
